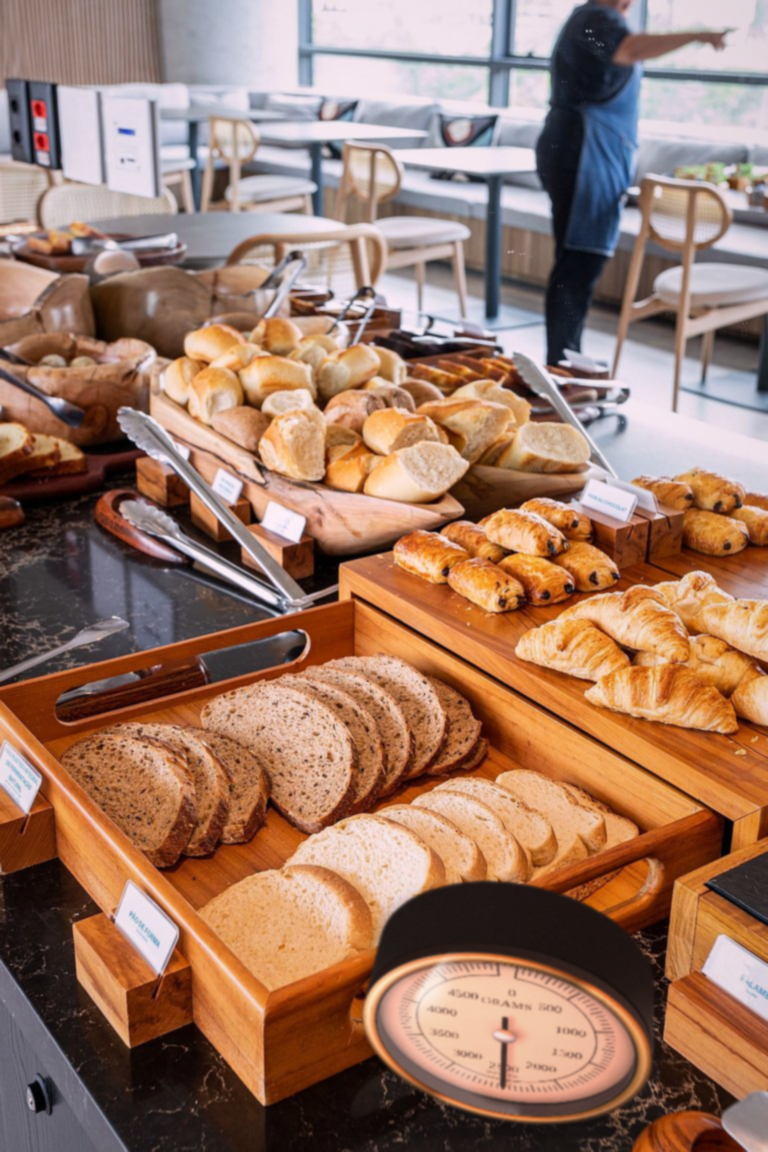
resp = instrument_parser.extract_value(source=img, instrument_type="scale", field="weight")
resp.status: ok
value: 2500 g
